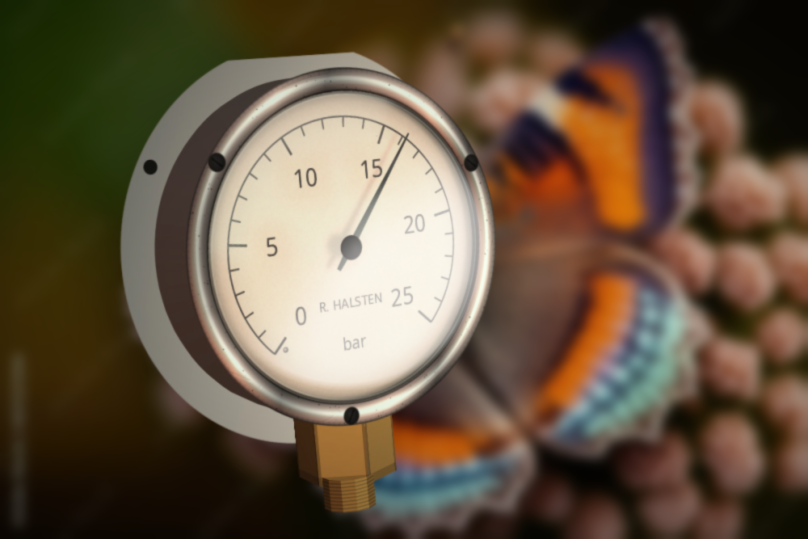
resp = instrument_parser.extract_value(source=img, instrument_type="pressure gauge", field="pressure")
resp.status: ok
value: 16 bar
